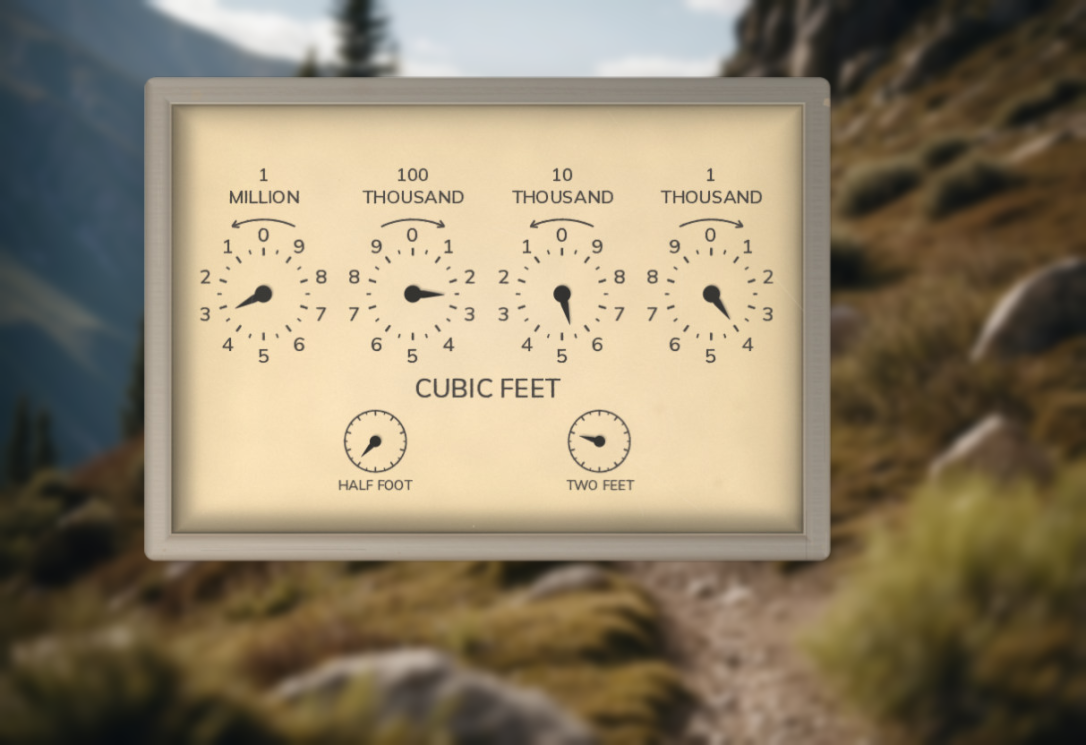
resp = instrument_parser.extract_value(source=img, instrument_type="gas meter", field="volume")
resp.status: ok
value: 325400 ft³
